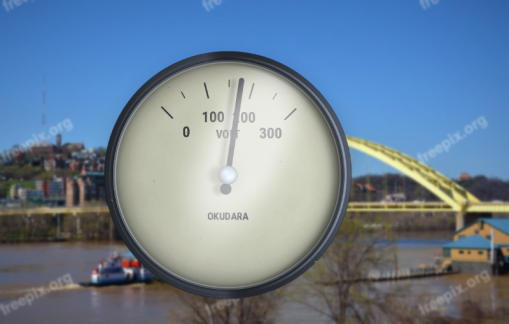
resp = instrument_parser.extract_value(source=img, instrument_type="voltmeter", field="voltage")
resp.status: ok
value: 175 V
